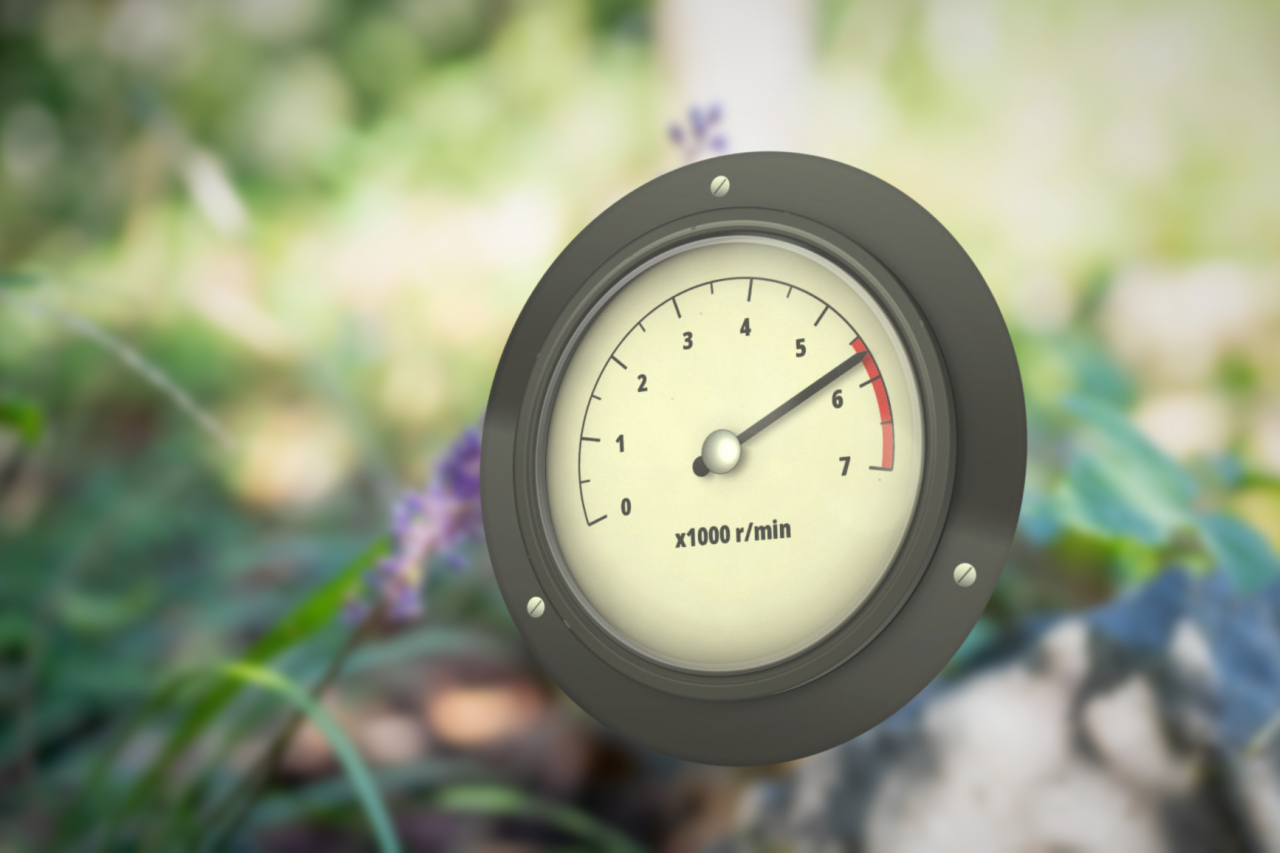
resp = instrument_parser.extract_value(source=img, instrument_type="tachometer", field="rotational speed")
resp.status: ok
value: 5750 rpm
